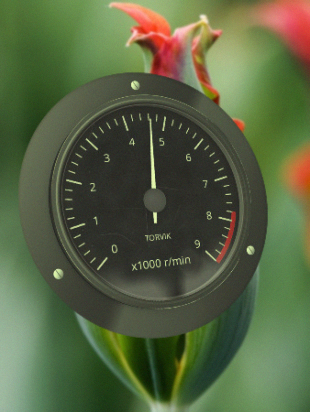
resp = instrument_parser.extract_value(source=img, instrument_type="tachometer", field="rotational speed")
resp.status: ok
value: 4600 rpm
